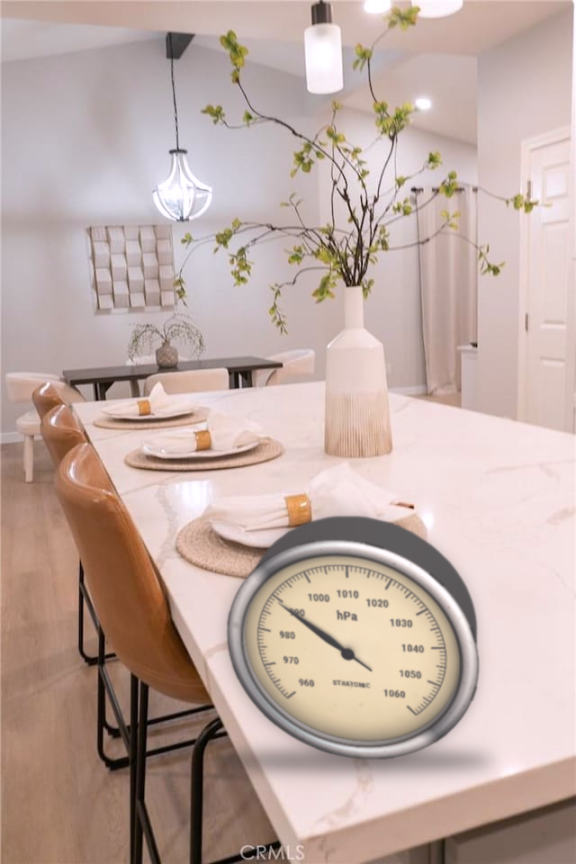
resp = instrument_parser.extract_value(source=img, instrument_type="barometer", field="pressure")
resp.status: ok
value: 990 hPa
